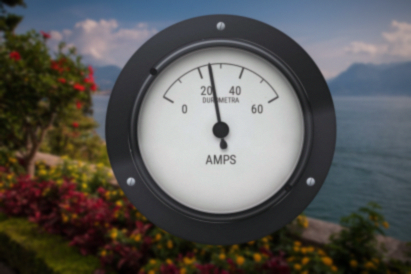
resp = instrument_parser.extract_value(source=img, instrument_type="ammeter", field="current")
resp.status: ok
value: 25 A
